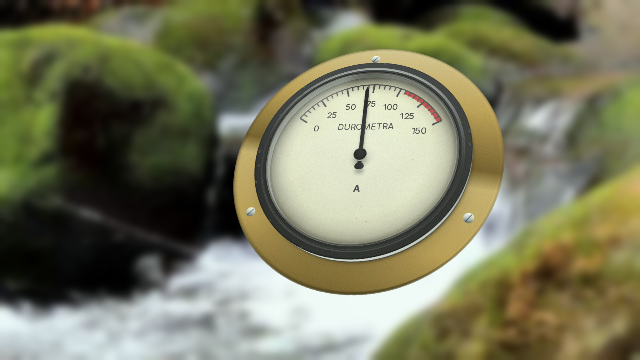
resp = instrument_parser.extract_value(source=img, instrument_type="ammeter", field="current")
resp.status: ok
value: 70 A
